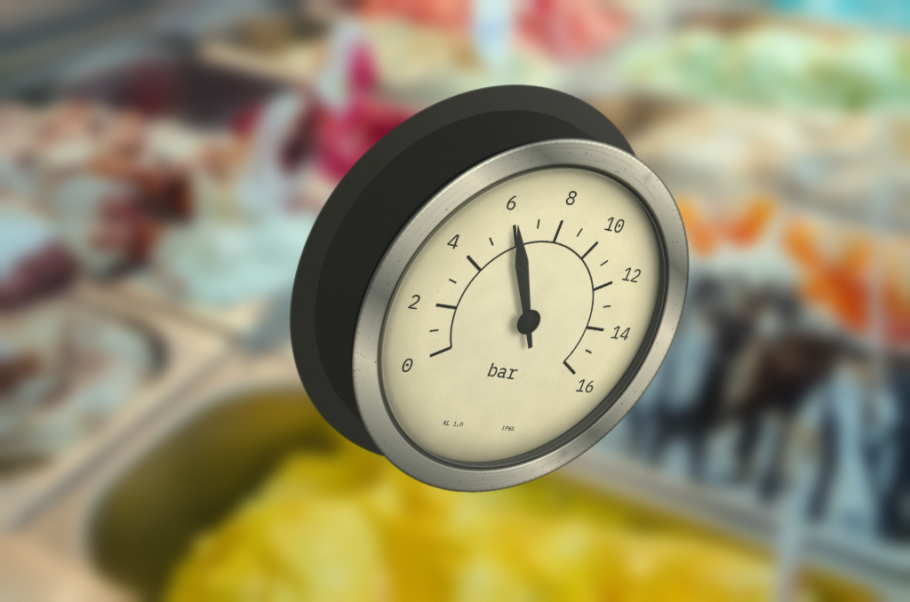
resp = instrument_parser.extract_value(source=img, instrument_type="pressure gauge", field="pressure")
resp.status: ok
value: 6 bar
